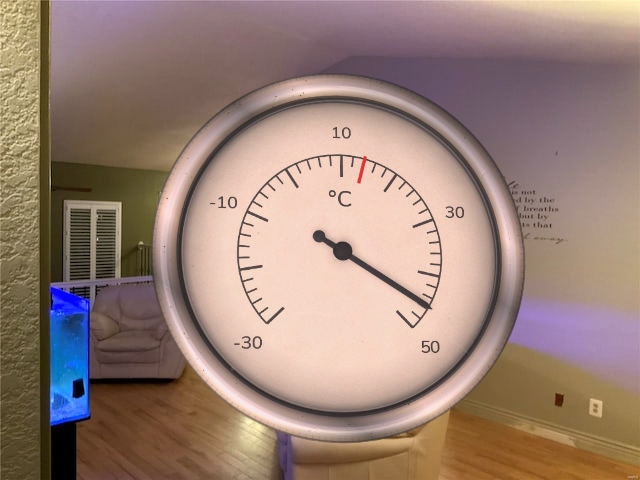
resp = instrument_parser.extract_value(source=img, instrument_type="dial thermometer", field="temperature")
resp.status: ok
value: 46 °C
